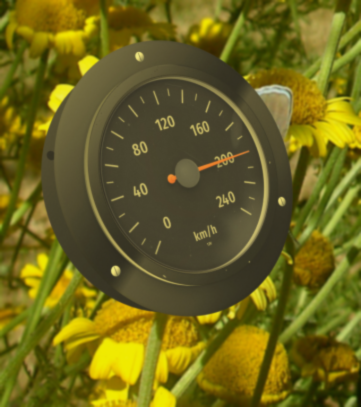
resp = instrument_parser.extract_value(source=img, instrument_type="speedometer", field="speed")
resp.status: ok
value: 200 km/h
